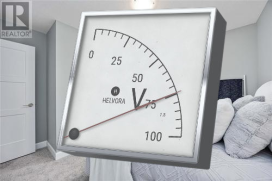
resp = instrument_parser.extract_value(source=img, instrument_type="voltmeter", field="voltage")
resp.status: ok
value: 75 V
